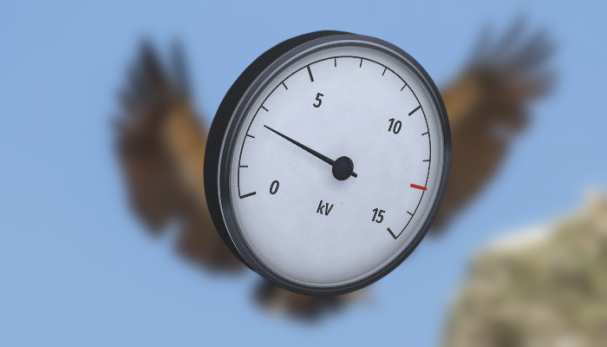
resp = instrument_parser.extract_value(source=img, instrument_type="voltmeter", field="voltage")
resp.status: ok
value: 2.5 kV
